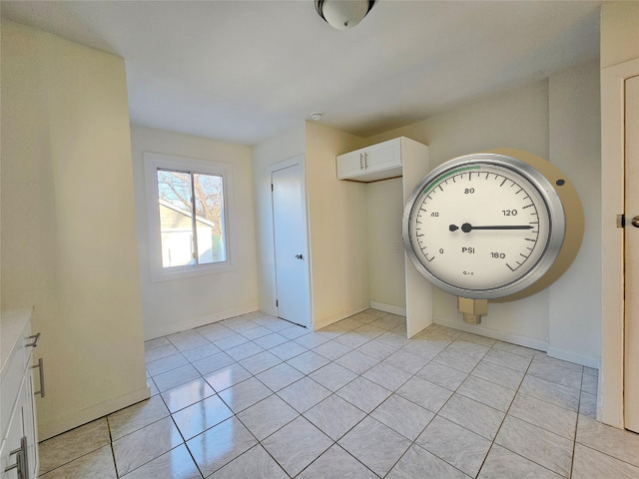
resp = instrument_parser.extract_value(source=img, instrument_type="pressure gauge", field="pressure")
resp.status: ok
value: 132.5 psi
